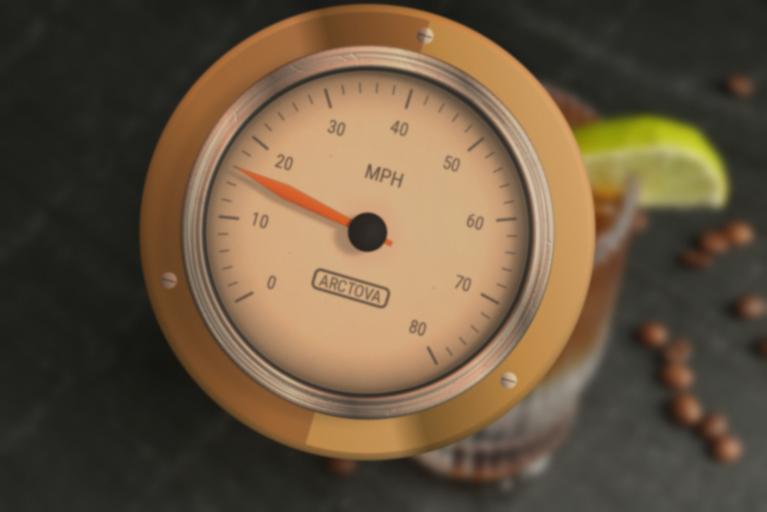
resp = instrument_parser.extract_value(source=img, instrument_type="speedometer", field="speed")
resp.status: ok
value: 16 mph
